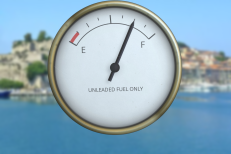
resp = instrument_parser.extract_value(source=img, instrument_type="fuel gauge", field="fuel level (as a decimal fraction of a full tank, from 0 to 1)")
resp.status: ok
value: 0.75
